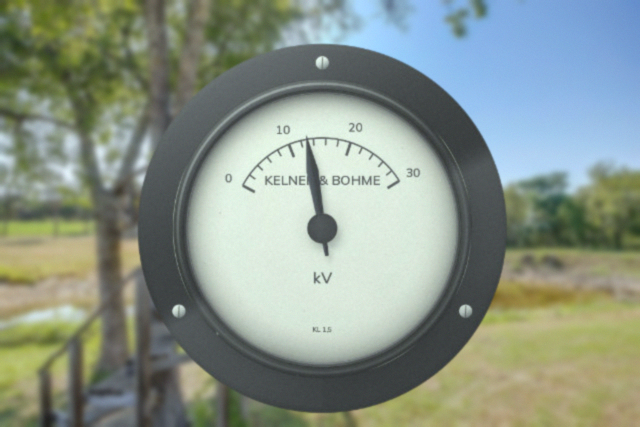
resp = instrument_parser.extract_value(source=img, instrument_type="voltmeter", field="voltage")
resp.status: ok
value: 13 kV
